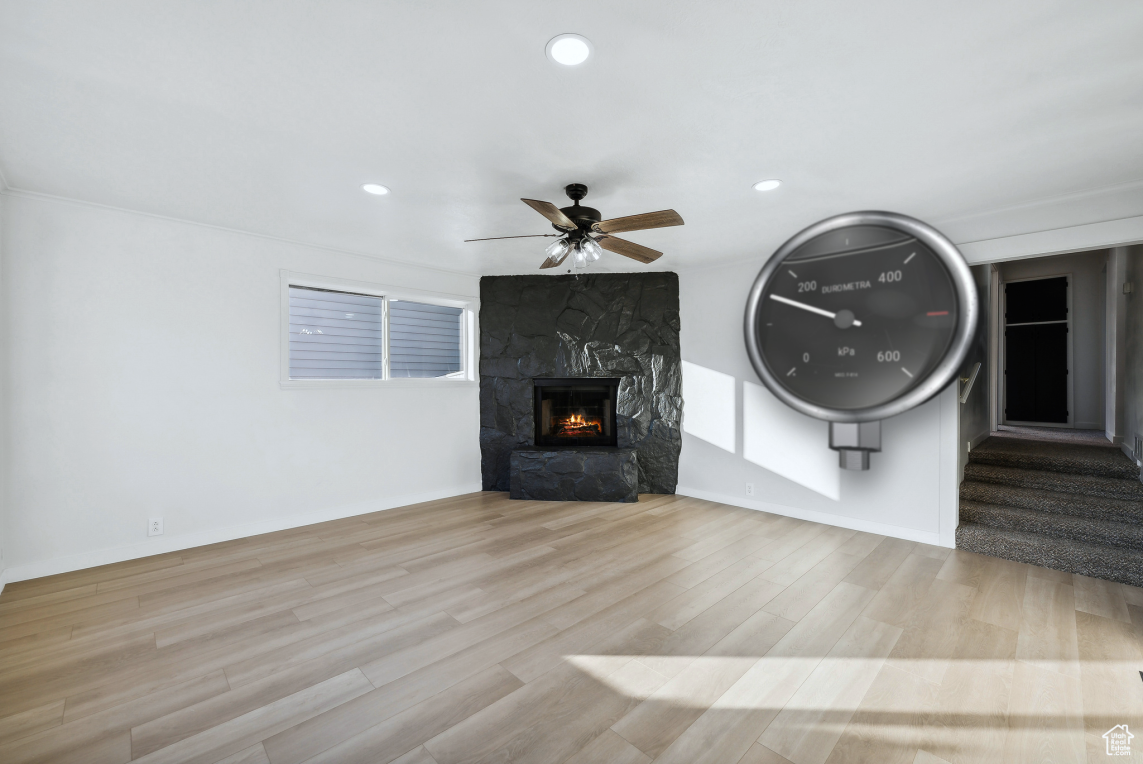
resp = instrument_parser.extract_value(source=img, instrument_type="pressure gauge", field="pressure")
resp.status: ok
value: 150 kPa
